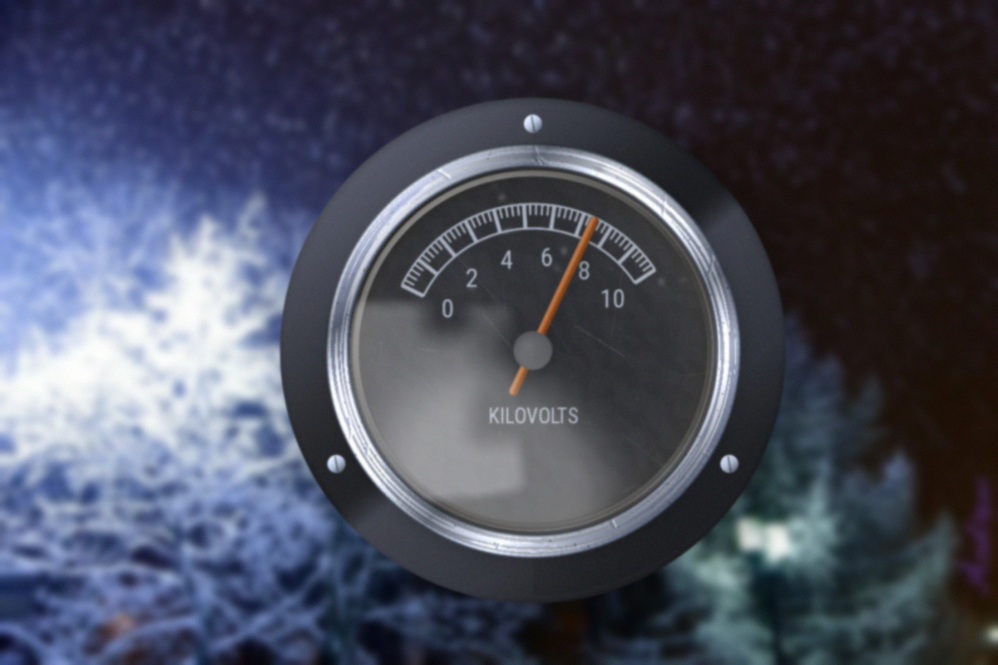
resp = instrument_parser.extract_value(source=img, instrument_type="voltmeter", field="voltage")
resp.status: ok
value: 7.4 kV
